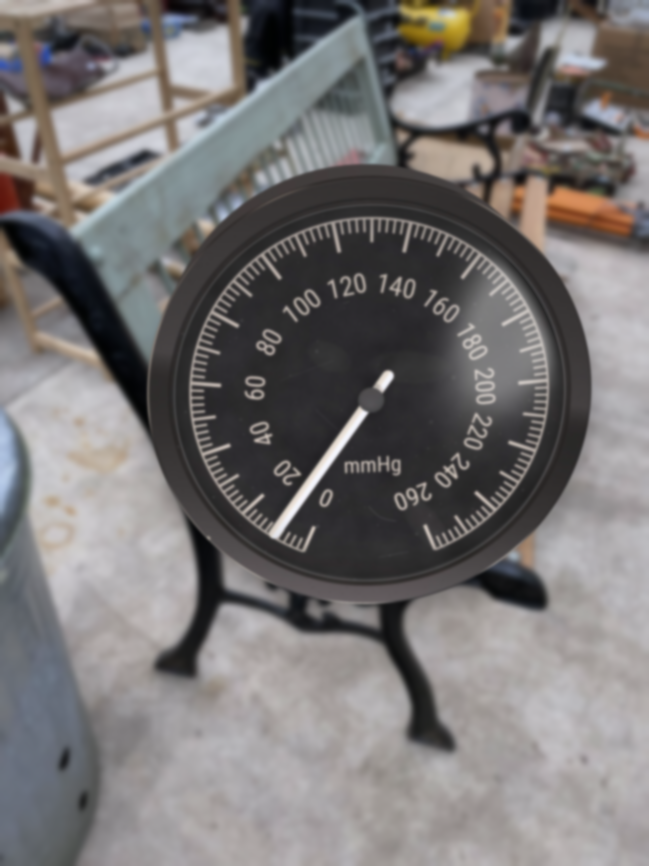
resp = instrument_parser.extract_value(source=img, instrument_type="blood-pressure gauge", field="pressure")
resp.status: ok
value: 10 mmHg
